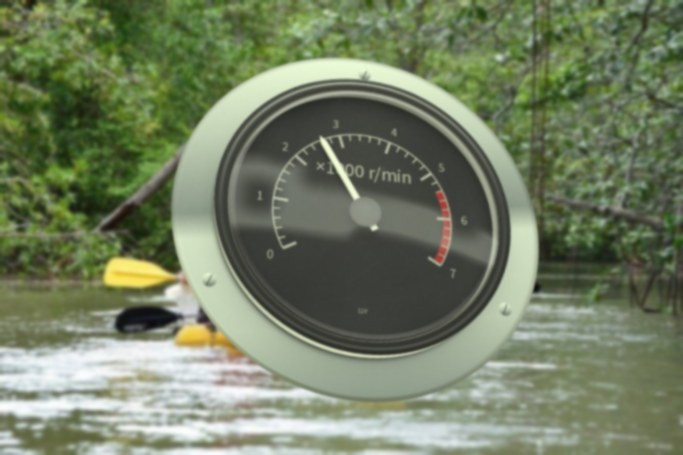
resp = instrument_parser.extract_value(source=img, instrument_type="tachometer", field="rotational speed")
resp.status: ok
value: 2600 rpm
